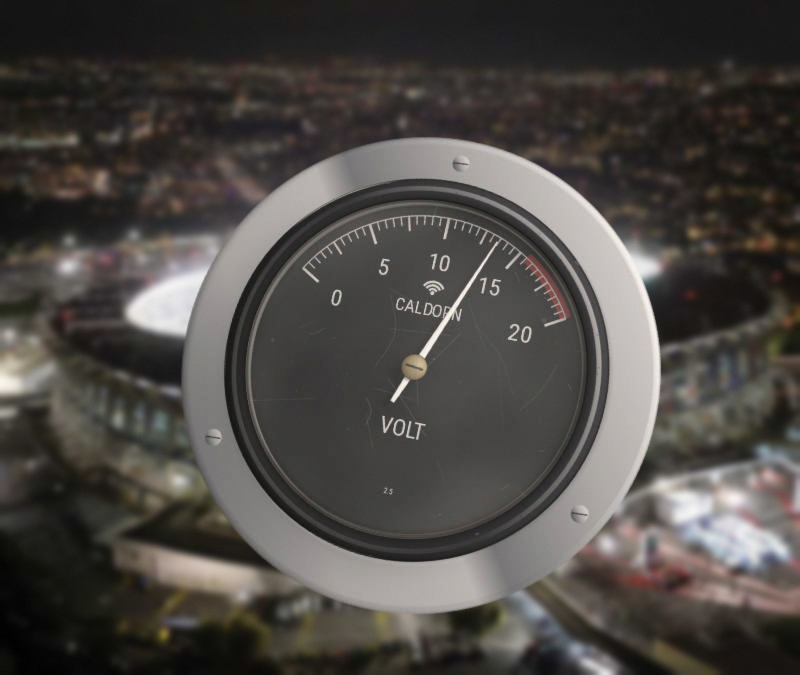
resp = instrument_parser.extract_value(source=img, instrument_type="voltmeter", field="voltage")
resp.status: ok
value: 13.5 V
